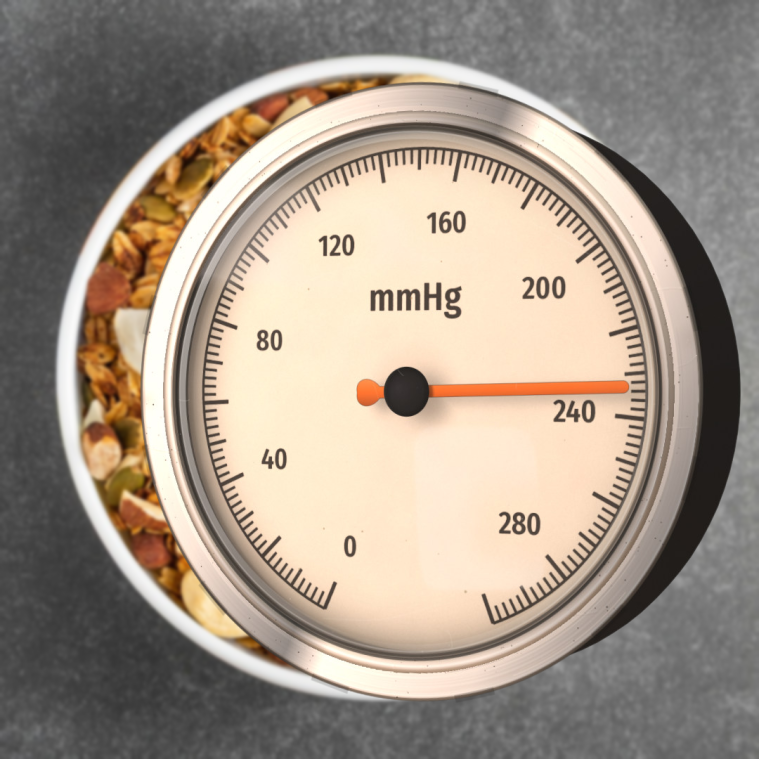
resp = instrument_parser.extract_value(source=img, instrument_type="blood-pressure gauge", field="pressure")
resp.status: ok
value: 233 mmHg
